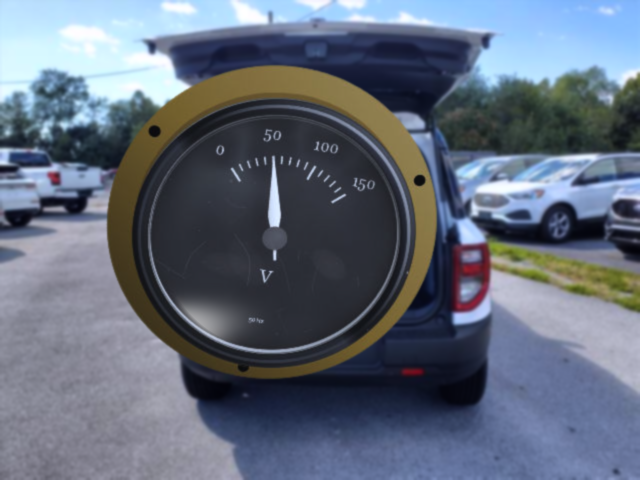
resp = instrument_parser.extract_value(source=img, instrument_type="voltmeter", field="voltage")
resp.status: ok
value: 50 V
